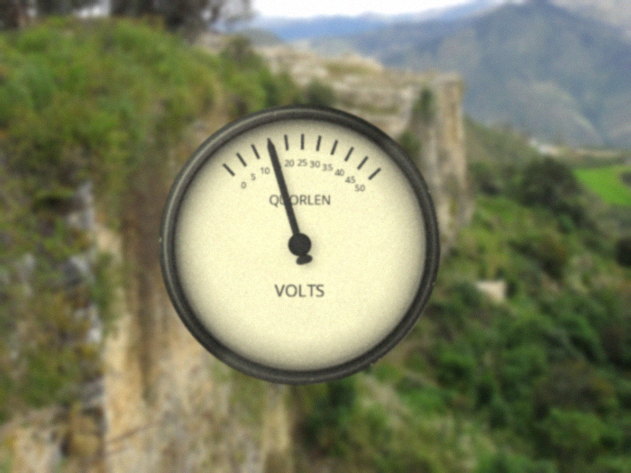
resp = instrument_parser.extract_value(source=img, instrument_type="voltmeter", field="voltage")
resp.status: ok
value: 15 V
